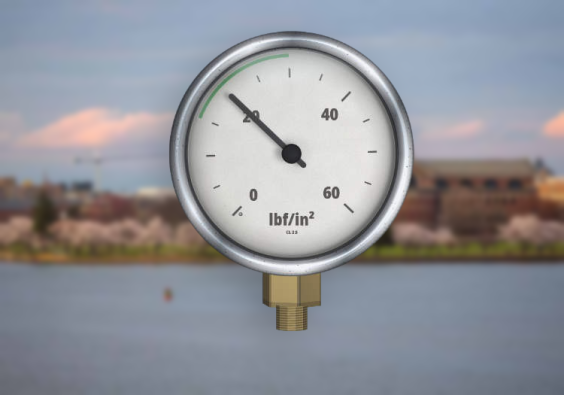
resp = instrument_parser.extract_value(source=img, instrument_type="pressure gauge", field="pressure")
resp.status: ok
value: 20 psi
